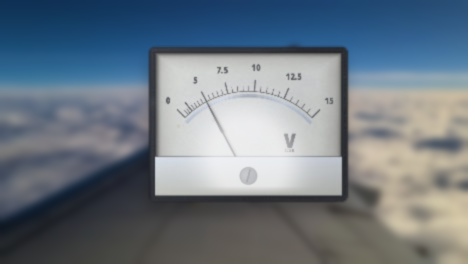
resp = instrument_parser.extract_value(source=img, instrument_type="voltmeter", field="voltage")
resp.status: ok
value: 5 V
